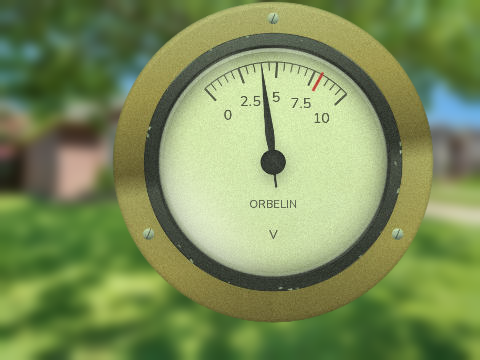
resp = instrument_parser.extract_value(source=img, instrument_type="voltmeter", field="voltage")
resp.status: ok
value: 4 V
